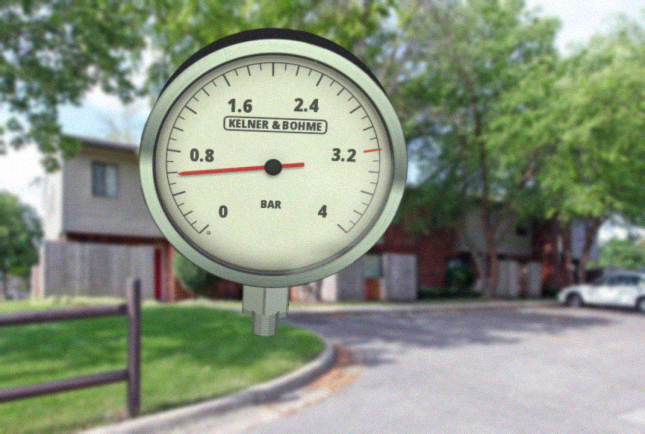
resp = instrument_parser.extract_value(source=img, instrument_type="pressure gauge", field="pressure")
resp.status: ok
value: 0.6 bar
